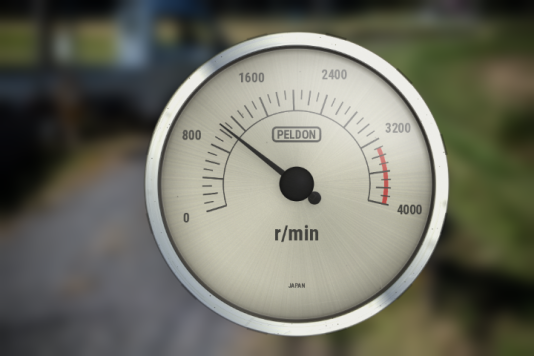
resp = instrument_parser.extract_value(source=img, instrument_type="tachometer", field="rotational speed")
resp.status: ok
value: 1050 rpm
